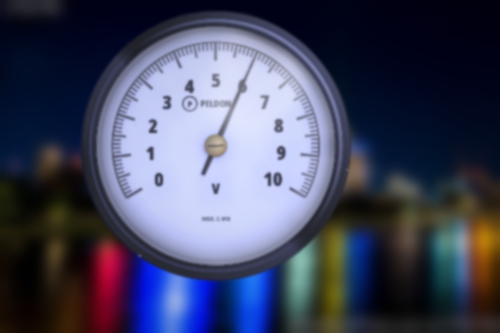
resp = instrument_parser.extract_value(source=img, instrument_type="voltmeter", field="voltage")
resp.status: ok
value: 6 V
